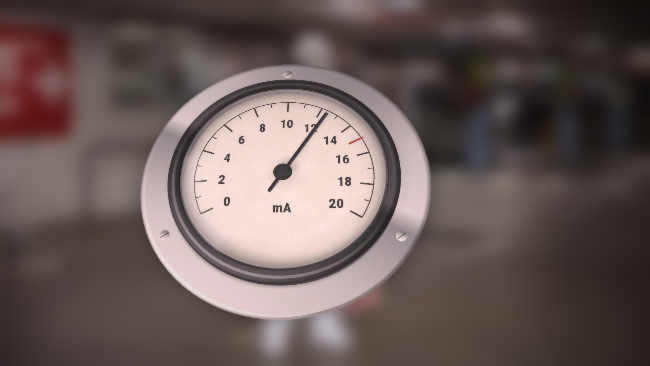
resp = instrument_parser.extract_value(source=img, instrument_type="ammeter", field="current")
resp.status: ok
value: 12.5 mA
